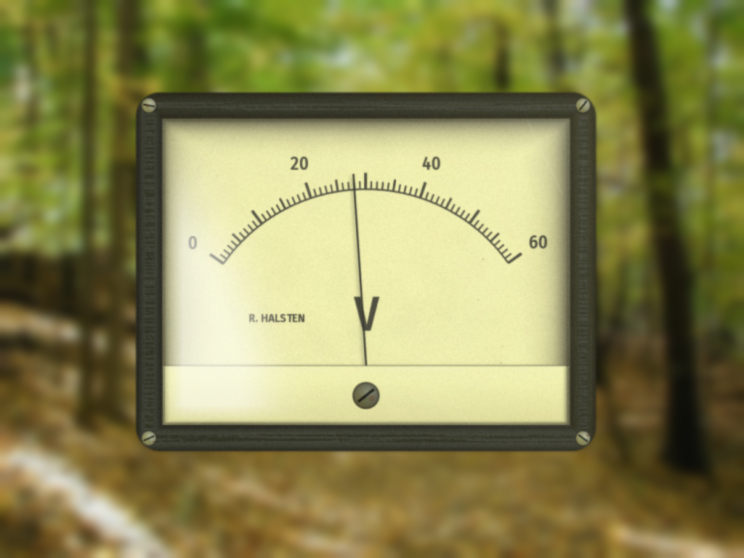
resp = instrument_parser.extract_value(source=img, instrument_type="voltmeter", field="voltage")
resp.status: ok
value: 28 V
